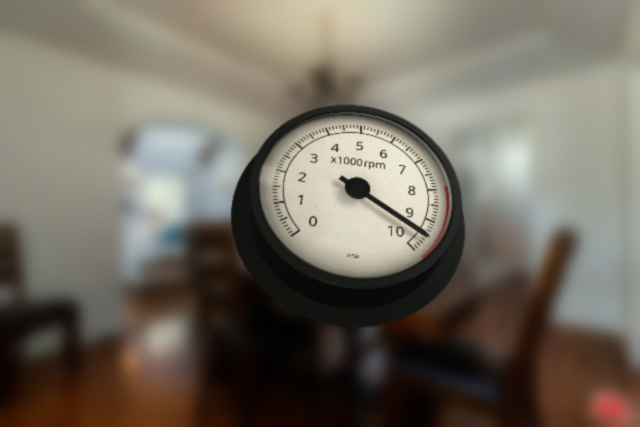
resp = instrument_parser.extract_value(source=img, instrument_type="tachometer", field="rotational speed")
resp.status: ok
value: 9500 rpm
